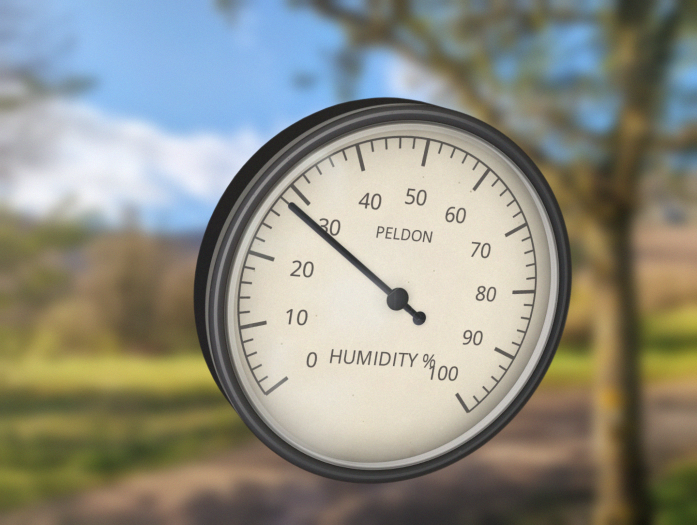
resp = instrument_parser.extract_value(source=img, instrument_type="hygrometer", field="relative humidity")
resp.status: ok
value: 28 %
